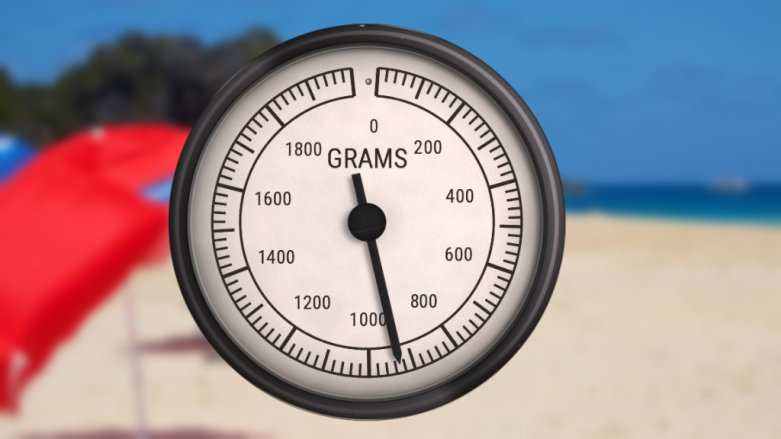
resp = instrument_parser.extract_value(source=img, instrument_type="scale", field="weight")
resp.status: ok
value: 930 g
